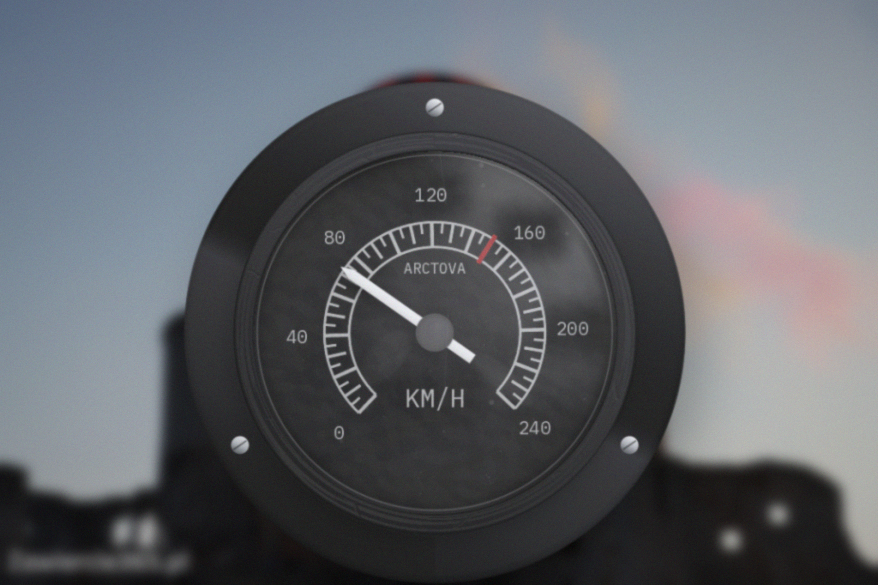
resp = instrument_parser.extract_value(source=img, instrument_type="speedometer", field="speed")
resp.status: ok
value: 72.5 km/h
